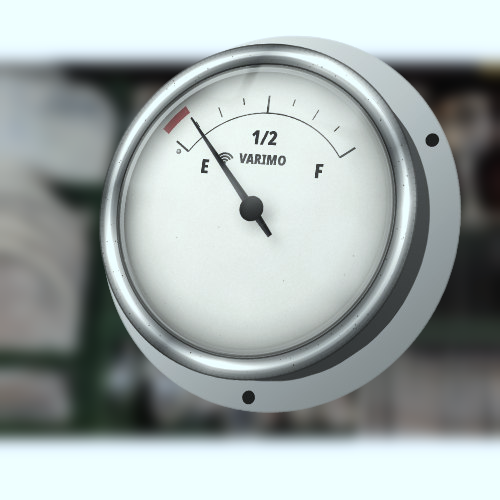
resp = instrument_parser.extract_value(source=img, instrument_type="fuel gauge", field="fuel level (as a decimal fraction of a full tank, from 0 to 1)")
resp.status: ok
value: 0.125
